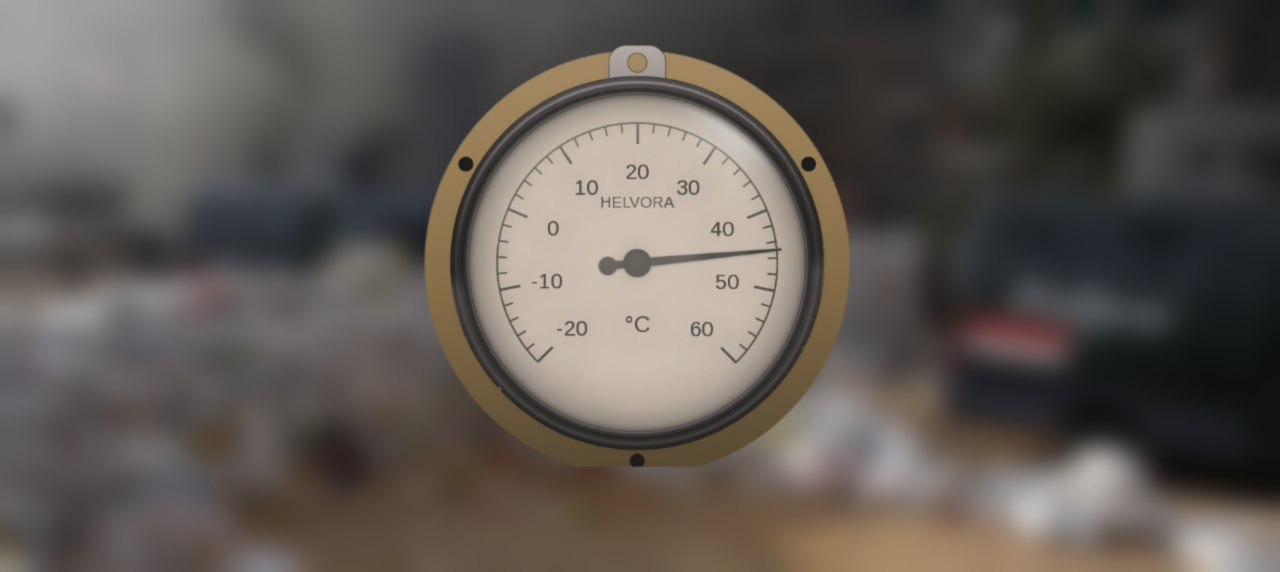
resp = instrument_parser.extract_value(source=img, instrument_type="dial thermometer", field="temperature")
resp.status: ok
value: 45 °C
